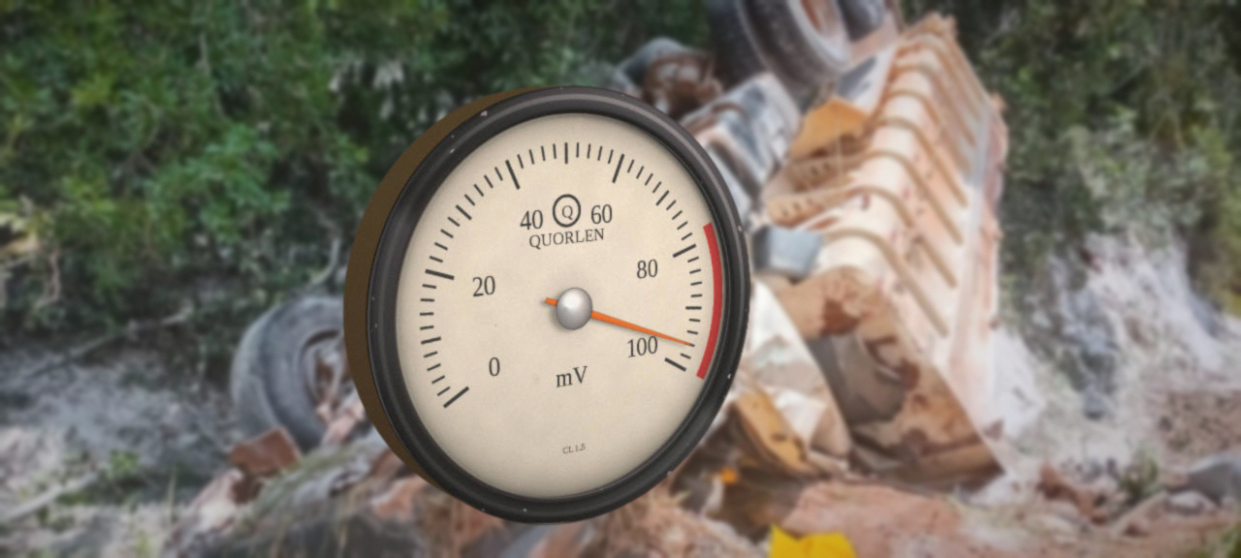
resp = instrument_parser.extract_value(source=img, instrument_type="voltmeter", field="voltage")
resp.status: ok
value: 96 mV
